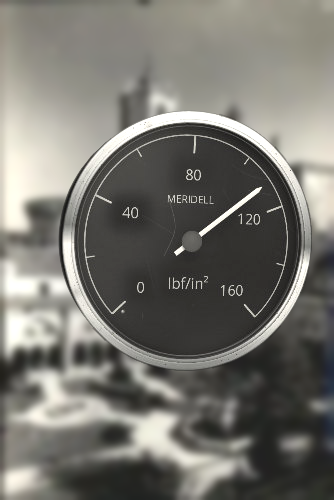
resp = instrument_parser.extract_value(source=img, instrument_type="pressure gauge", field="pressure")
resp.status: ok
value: 110 psi
